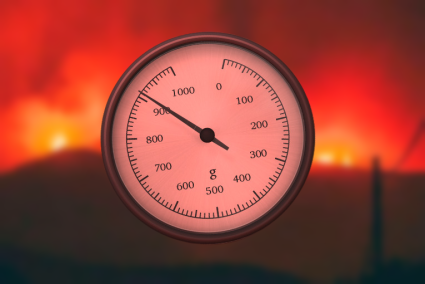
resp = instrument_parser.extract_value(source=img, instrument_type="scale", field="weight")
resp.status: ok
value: 910 g
